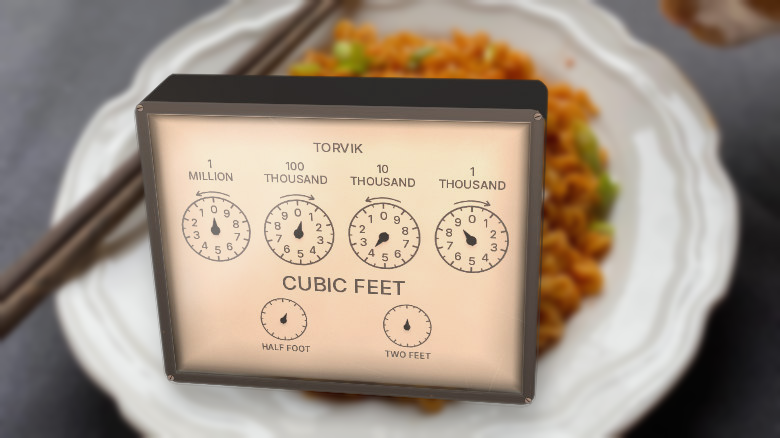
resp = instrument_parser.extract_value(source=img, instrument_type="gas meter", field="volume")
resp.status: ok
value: 3900 ft³
